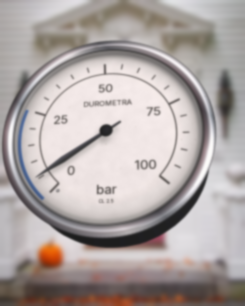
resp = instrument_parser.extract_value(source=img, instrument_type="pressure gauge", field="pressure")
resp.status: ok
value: 5 bar
